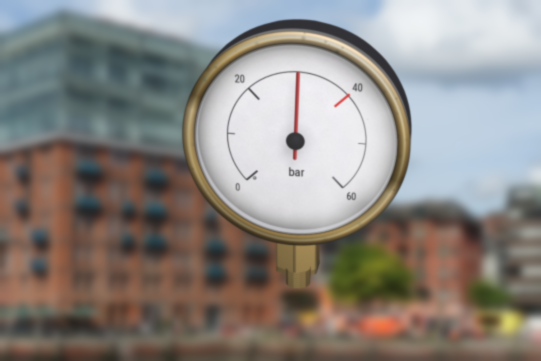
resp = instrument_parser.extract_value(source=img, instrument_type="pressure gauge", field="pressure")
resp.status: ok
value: 30 bar
